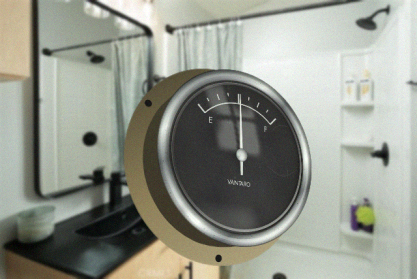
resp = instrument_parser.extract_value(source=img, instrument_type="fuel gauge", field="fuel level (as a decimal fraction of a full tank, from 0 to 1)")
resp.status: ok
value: 0.5
